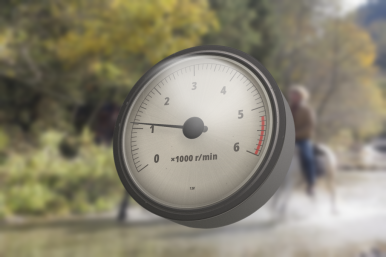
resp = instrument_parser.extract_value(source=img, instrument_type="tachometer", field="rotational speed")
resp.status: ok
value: 1100 rpm
